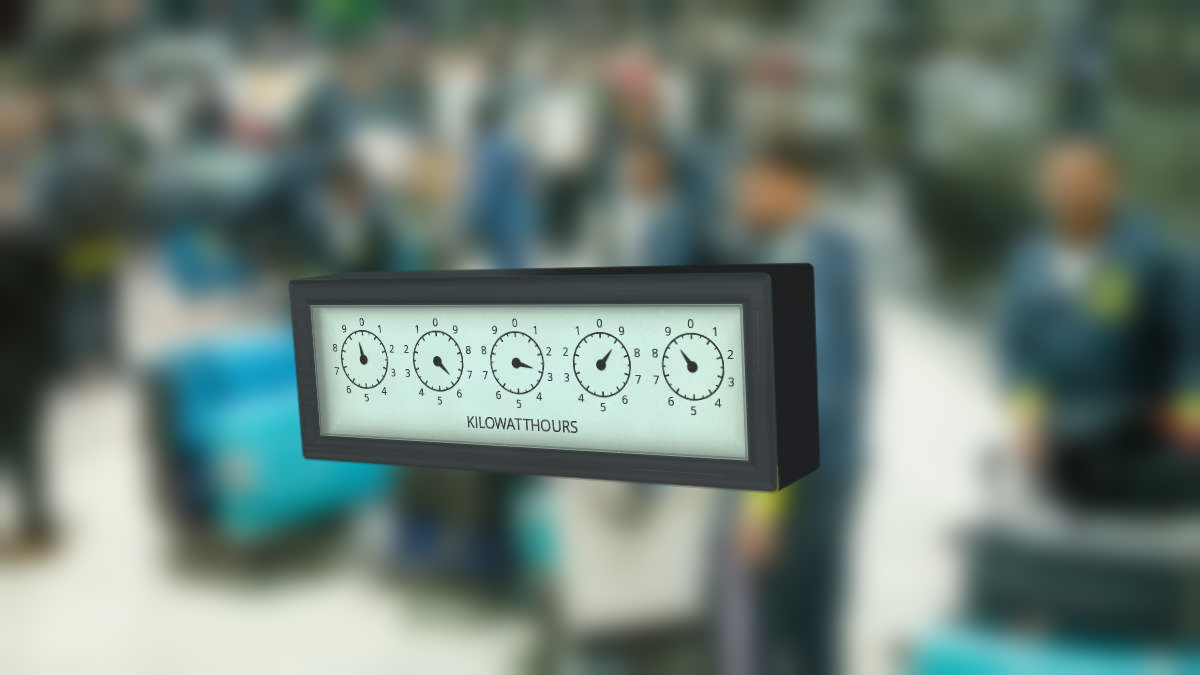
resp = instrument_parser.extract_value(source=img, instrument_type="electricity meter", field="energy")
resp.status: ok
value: 96289 kWh
